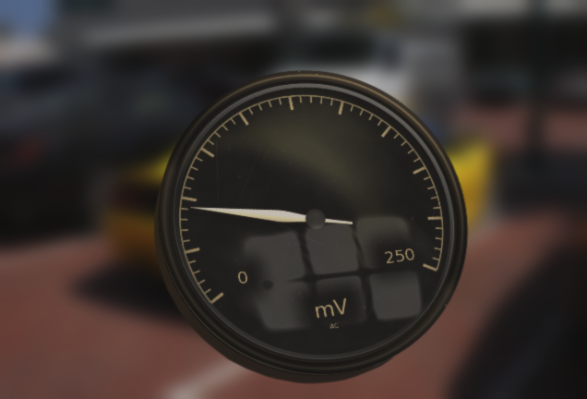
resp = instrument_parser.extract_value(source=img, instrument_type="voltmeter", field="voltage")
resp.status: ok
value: 45 mV
